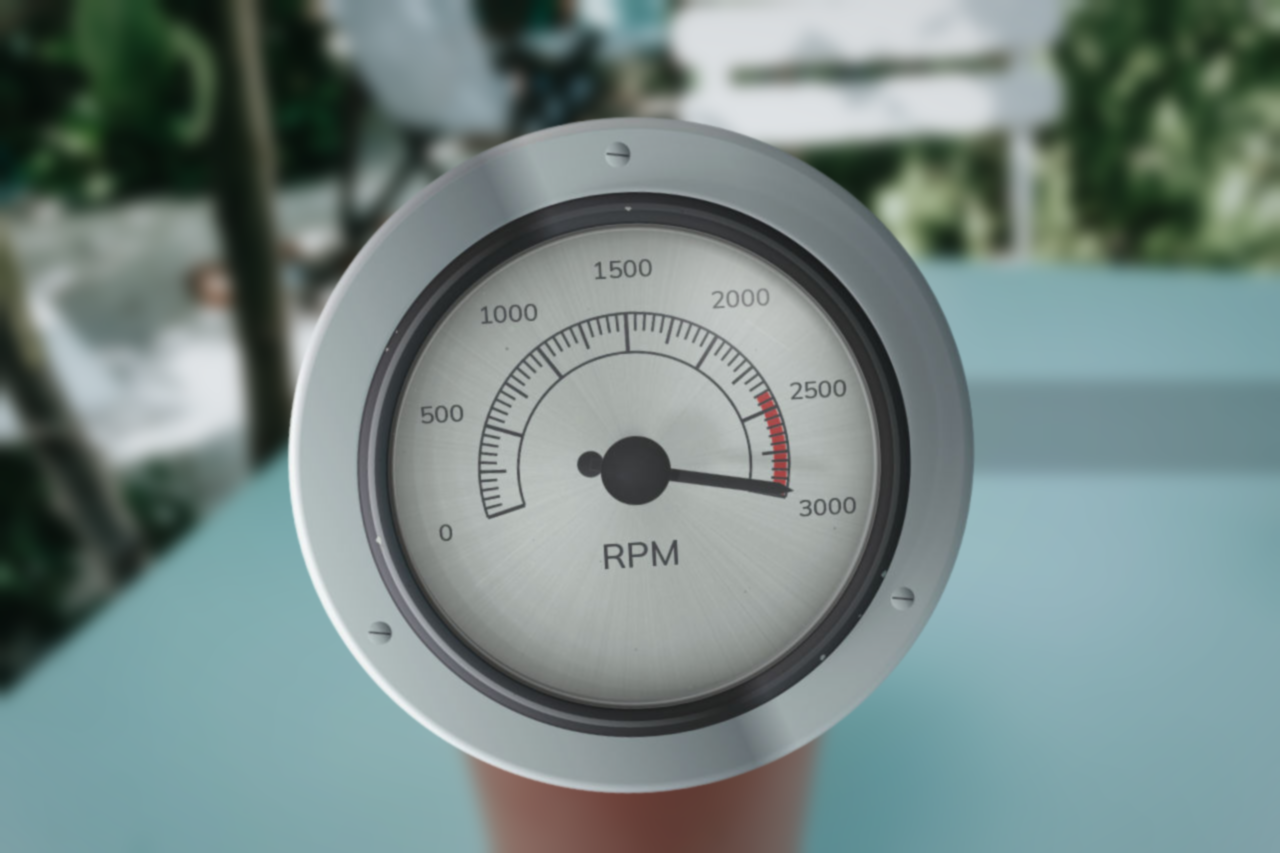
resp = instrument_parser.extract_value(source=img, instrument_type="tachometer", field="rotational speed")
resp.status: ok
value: 2950 rpm
